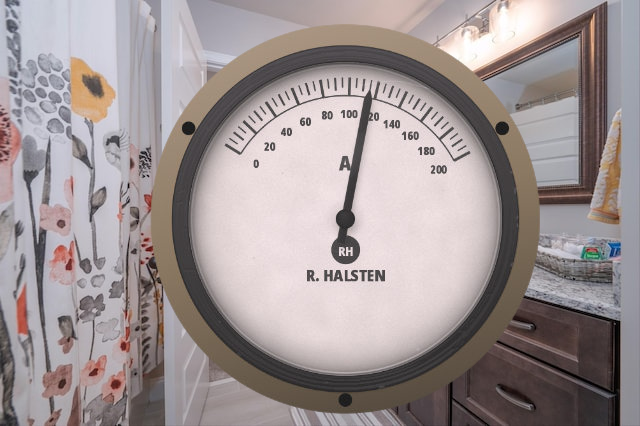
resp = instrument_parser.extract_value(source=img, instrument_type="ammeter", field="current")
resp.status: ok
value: 115 A
